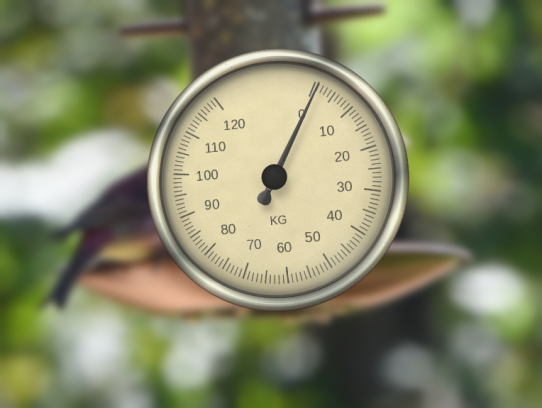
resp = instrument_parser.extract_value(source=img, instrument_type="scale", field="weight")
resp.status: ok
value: 1 kg
